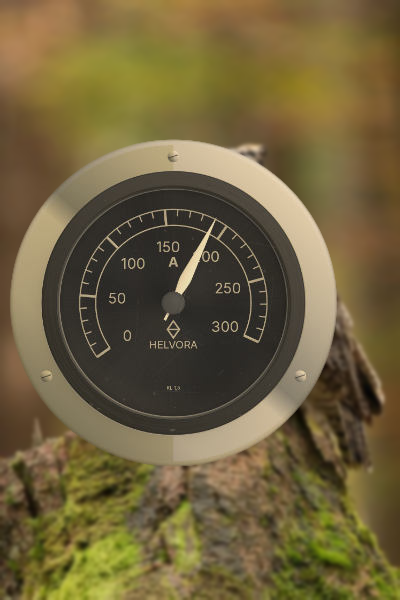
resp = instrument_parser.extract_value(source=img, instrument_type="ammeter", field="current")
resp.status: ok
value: 190 A
